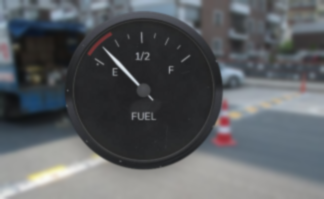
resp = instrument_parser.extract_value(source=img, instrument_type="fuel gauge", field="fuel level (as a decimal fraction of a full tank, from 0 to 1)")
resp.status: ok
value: 0.125
